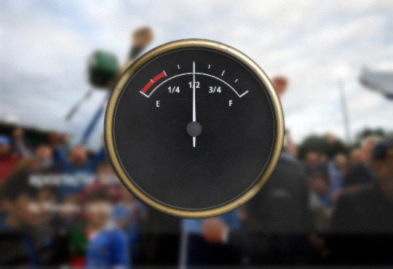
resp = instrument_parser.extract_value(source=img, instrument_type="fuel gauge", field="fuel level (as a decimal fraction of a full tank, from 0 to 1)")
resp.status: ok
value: 0.5
